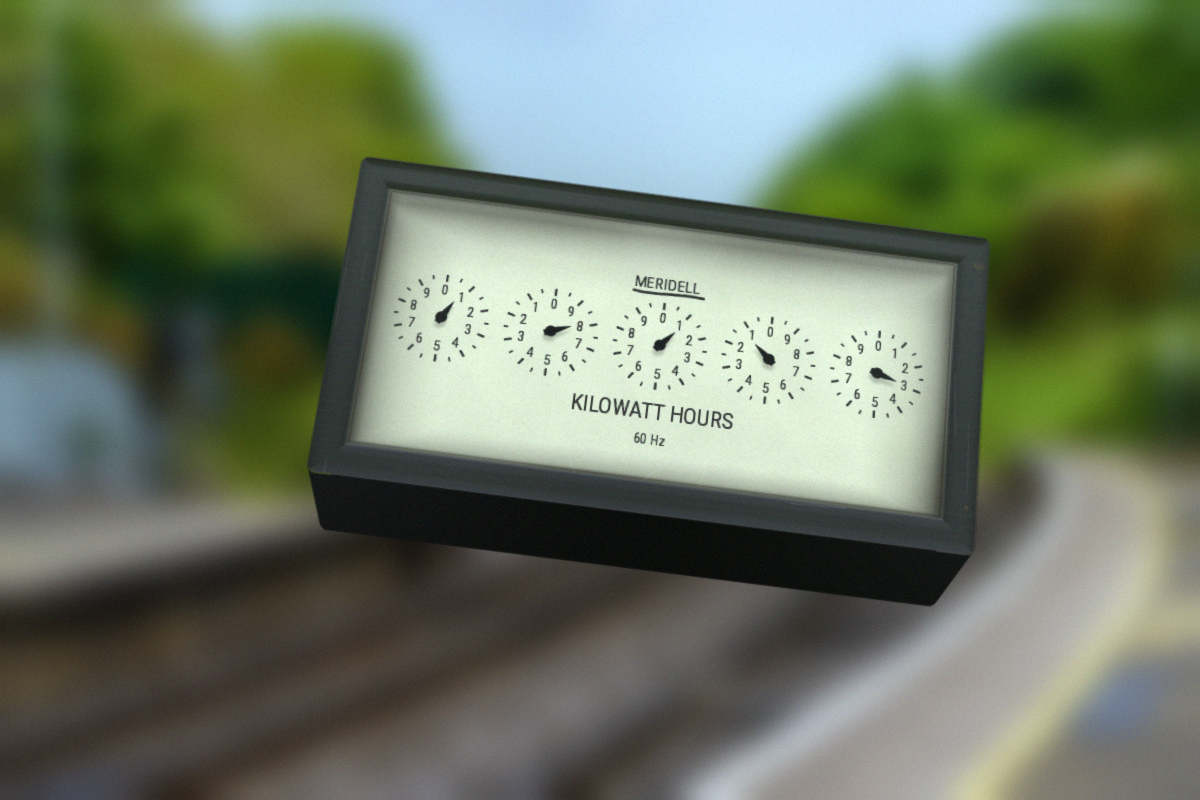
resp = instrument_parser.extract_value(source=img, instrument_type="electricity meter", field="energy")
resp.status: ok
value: 8113 kWh
